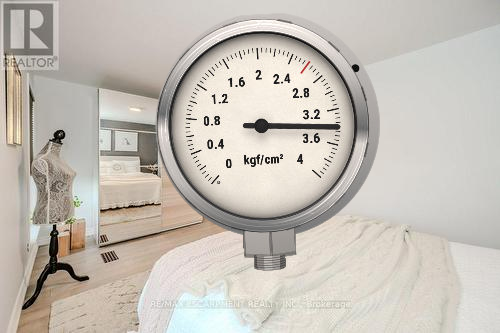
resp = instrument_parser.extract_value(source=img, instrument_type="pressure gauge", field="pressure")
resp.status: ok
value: 3.4 kg/cm²
